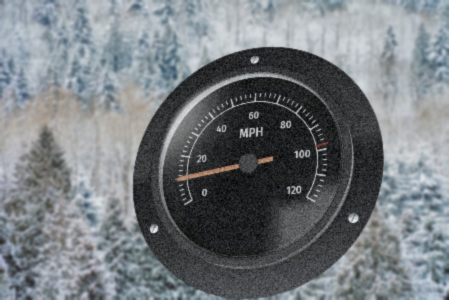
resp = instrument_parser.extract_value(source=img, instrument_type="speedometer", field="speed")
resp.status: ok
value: 10 mph
